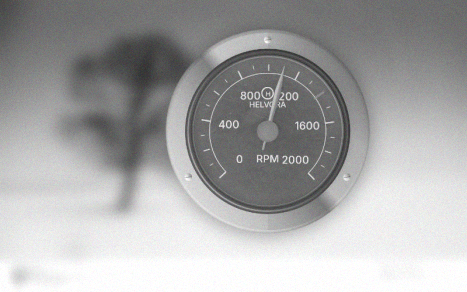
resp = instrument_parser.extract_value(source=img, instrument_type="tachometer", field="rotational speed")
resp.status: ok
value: 1100 rpm
